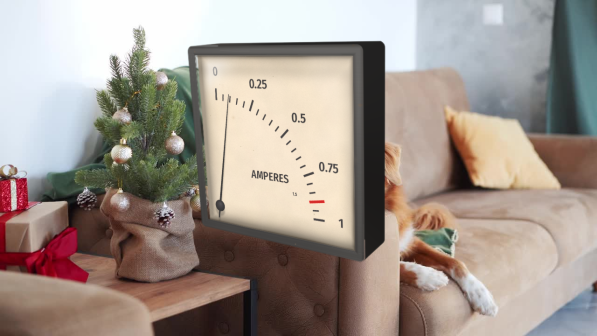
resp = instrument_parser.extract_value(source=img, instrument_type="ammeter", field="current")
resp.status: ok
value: 0.1 A
